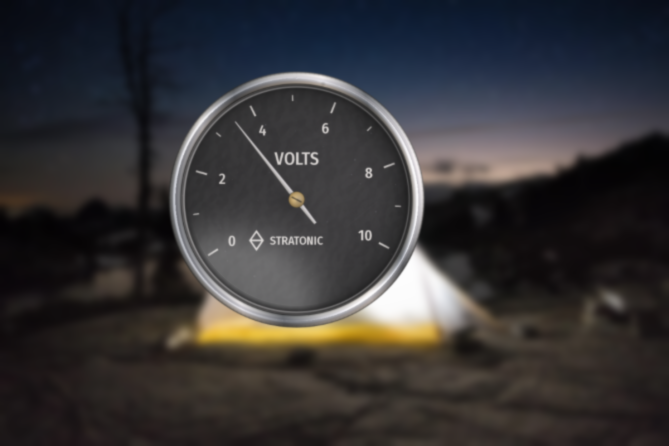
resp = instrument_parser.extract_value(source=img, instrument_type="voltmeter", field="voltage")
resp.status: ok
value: 3.5 V
